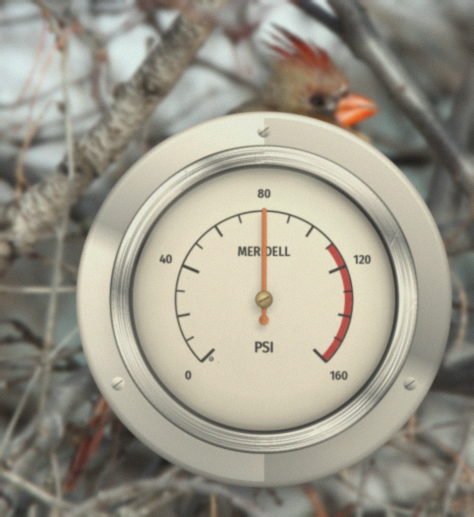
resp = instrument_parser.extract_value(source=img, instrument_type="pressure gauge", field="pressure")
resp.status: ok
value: 80 psi
